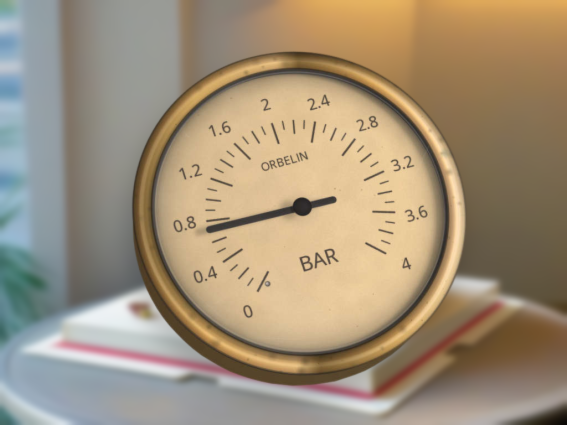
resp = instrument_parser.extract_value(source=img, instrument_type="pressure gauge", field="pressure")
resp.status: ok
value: 0.7 bar
